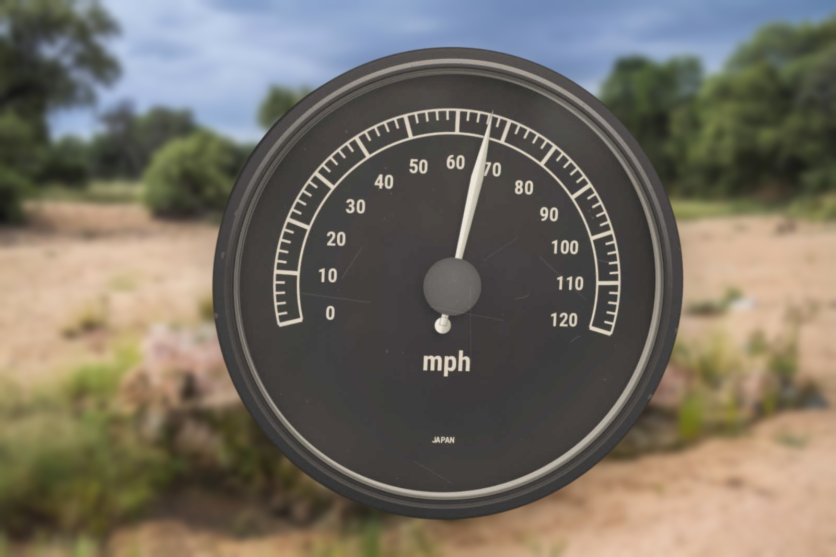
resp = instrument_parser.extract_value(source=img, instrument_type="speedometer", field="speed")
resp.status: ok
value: 66 mph
